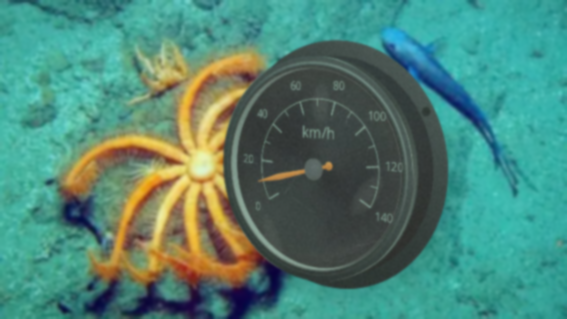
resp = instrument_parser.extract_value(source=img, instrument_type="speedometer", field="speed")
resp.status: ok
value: 10 km/h
